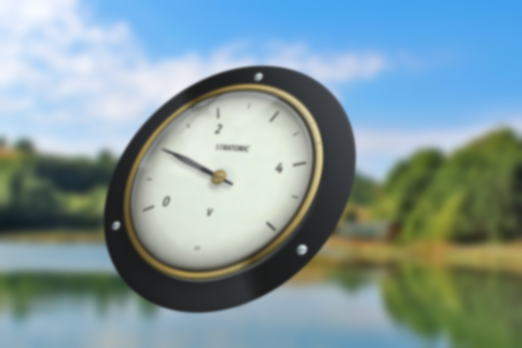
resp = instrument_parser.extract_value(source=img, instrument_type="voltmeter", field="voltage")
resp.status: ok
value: 1 V
